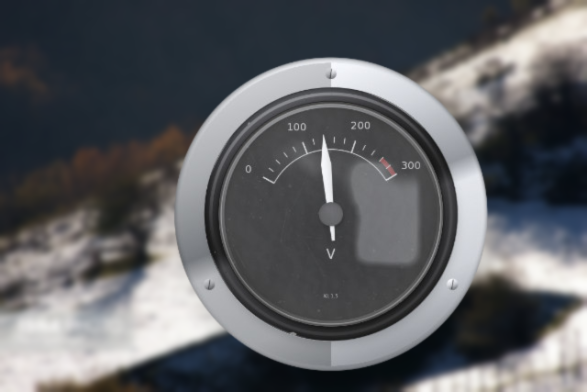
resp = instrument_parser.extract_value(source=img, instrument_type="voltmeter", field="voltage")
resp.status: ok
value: 140 V
